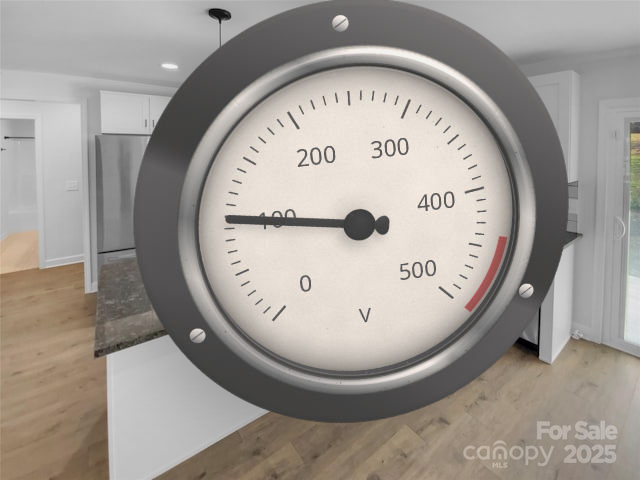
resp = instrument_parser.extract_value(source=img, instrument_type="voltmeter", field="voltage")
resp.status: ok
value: 100 V
